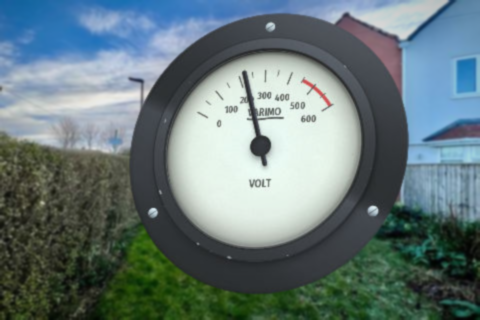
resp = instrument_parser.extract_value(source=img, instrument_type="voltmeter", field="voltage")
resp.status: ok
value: 225 V
